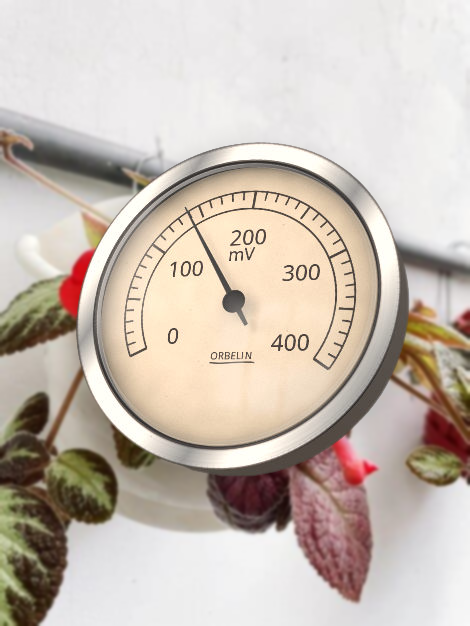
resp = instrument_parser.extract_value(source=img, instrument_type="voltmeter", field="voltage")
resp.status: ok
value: 140 mV
